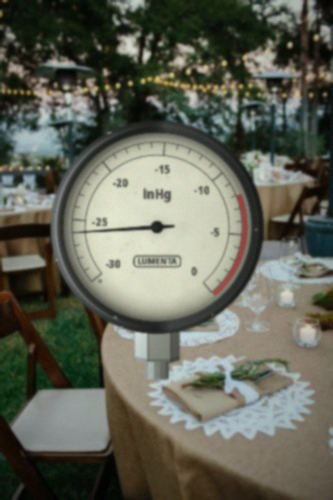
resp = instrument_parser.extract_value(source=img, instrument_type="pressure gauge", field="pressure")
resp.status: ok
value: -26 inHg
